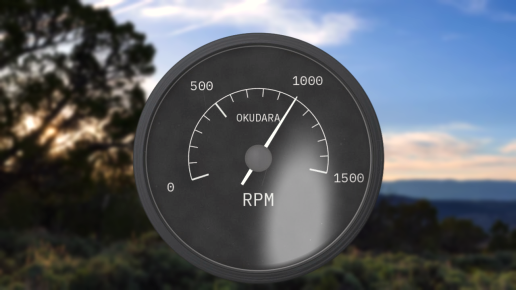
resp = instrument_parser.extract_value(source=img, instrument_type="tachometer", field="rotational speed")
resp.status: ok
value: 1000 rpm
